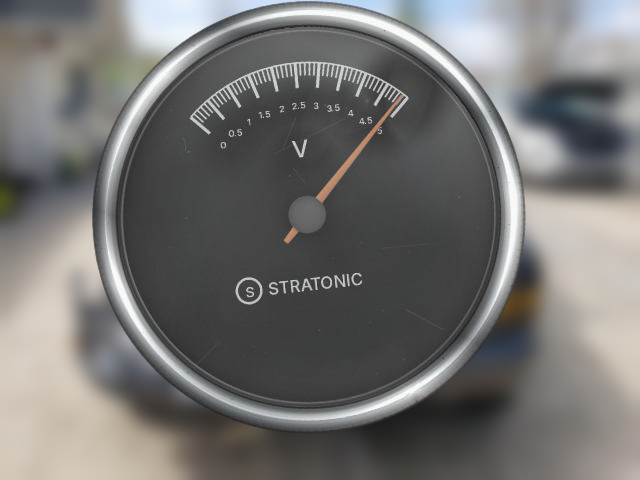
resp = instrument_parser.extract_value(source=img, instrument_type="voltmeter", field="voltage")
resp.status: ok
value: 4.9 V
